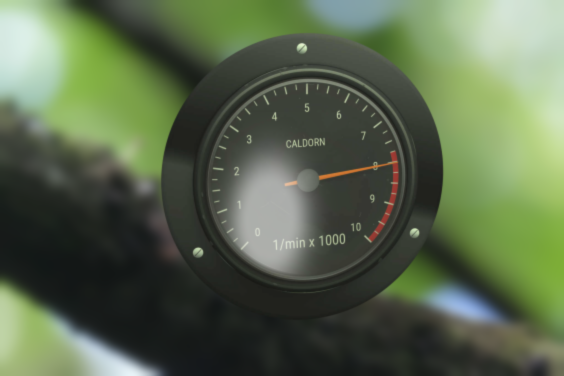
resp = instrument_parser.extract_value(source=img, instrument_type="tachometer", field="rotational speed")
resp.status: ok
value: 8000 rpm
